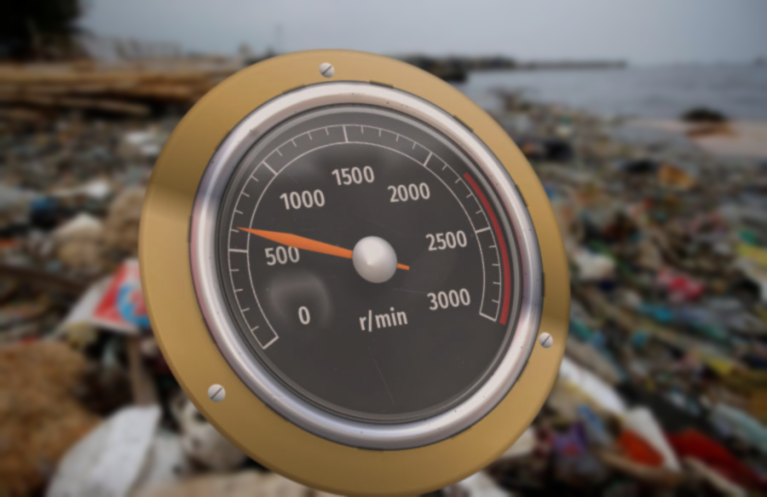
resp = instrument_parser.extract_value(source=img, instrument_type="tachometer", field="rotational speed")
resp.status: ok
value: 600 rpm
